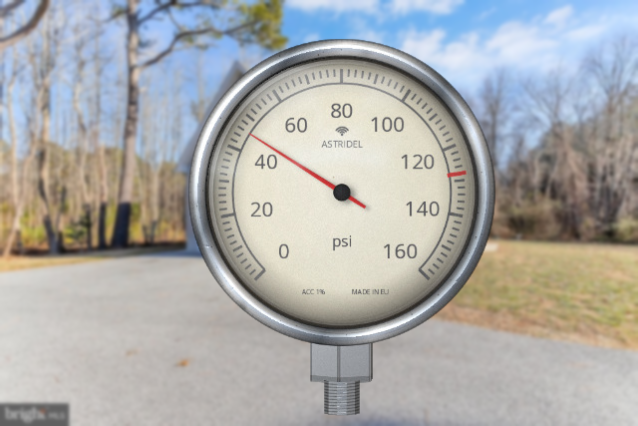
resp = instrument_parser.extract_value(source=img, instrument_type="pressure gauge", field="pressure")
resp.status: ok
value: 46 psi
